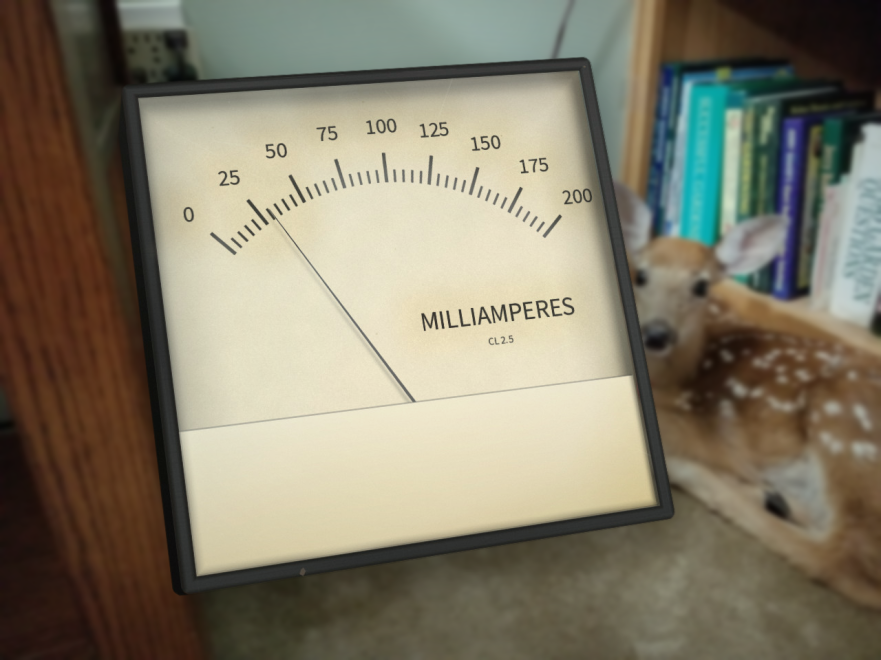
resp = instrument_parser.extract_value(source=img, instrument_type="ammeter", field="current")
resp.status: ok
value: 30 mA
